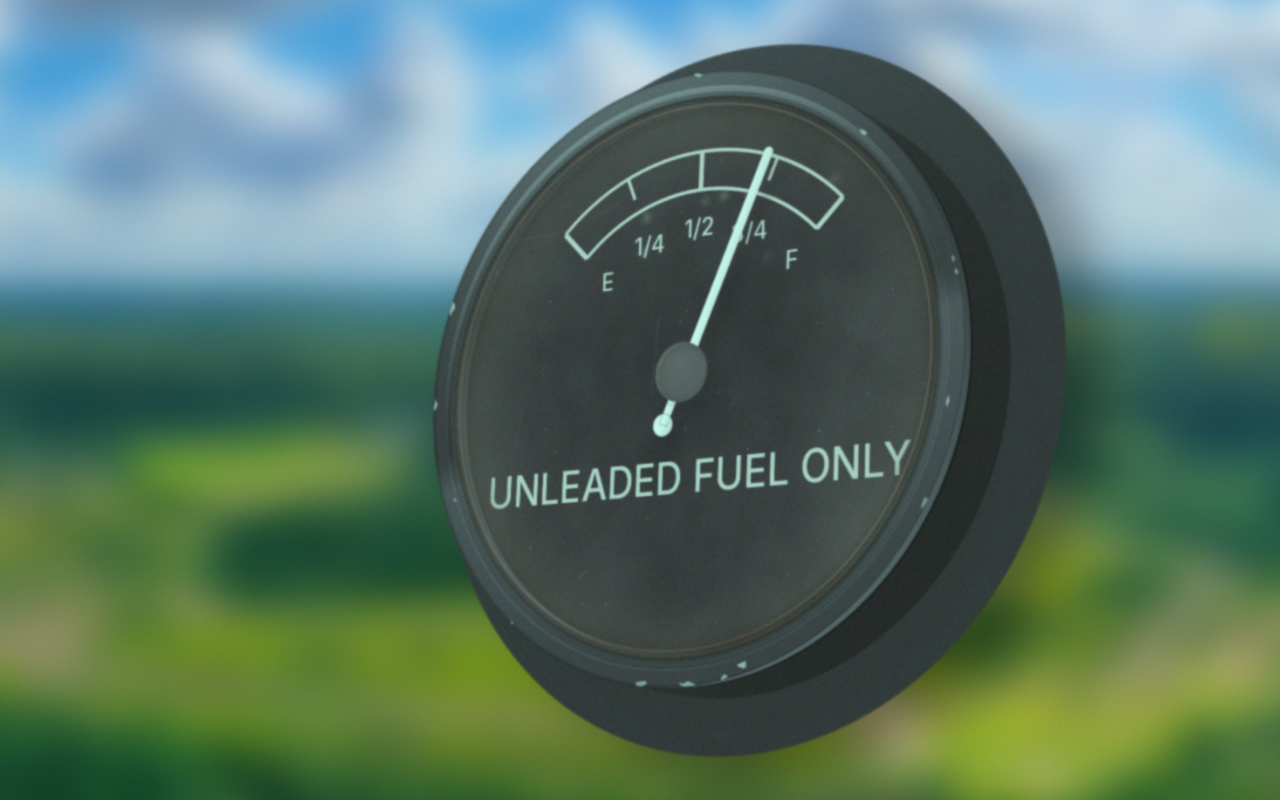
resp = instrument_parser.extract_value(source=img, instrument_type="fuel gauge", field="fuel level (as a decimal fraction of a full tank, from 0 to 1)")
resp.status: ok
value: 0.75
